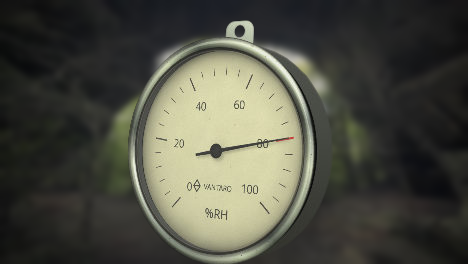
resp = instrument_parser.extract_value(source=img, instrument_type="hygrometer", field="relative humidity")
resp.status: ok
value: 80 %
